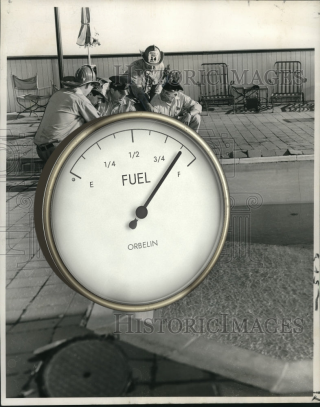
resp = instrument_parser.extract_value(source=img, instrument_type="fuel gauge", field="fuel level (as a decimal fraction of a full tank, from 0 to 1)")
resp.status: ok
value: 0.875
